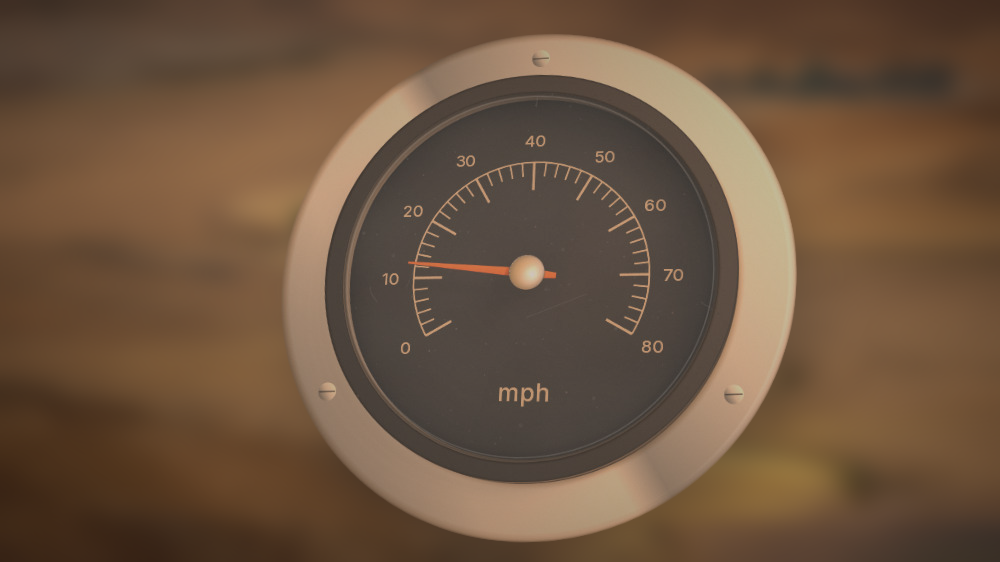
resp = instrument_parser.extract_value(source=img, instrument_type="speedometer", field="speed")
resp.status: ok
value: 12 mph
